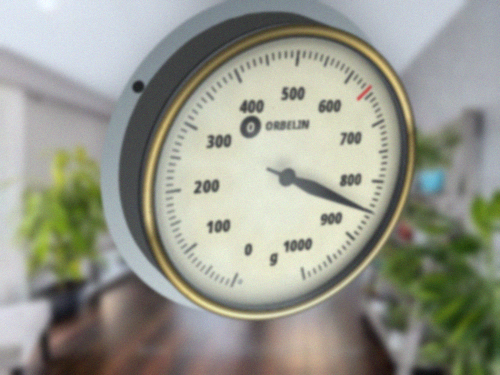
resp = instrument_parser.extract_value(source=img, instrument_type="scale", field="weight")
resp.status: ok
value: 850 g
